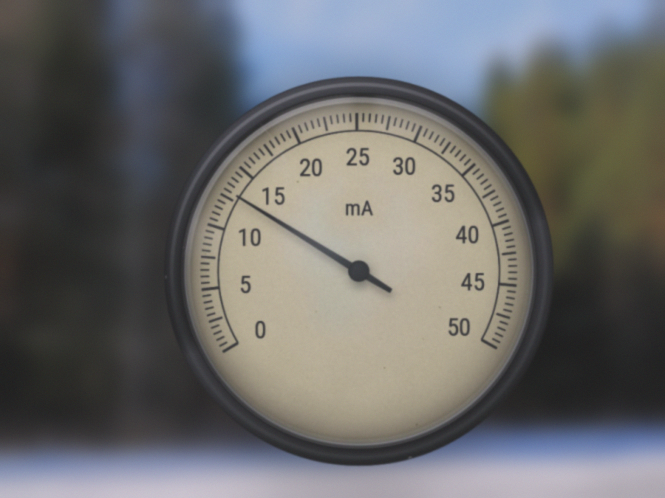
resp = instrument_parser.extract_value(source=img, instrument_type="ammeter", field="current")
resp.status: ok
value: 13 mA
